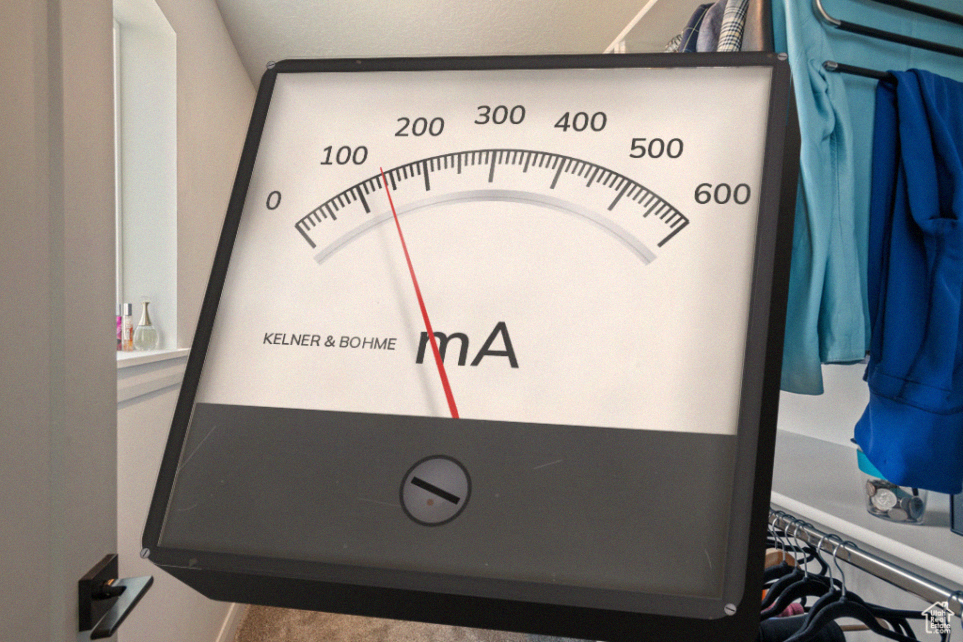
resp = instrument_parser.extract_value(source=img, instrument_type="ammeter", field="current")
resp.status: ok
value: 140 mA
